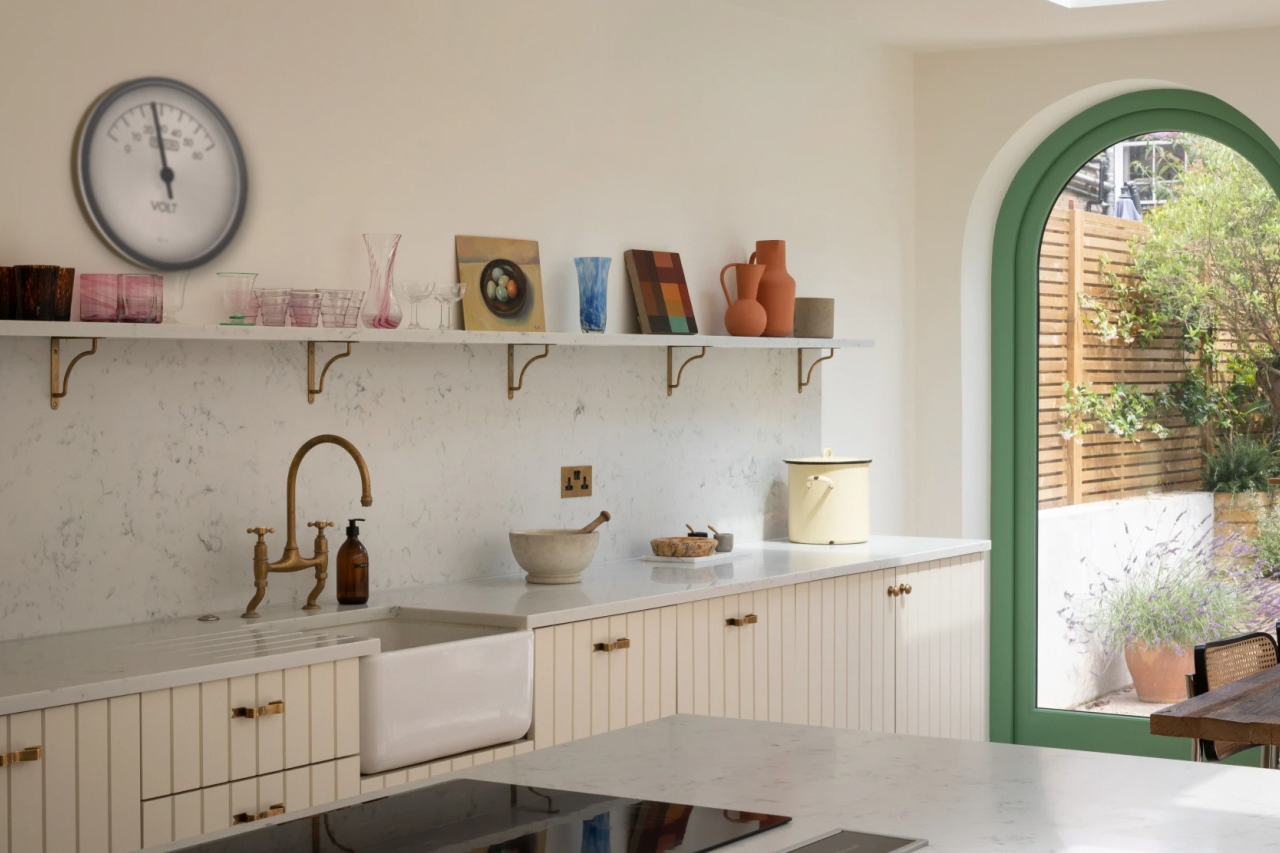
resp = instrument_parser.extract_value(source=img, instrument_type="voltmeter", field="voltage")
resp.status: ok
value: 25 V
